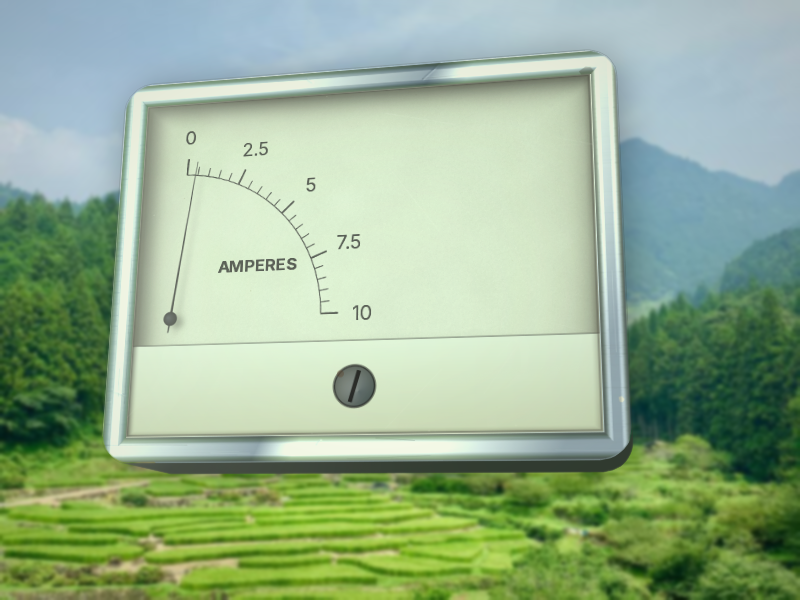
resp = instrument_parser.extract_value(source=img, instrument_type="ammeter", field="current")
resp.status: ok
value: 0.5 A
